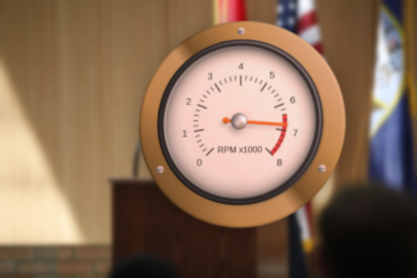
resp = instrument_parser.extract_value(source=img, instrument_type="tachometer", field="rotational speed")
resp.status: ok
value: 6800 rpm
